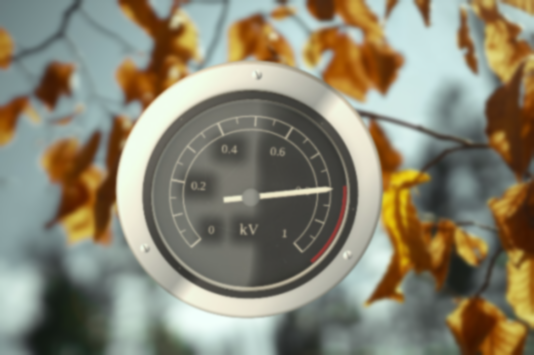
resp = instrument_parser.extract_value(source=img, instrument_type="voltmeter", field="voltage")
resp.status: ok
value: 0.8 kV
